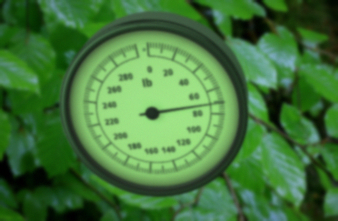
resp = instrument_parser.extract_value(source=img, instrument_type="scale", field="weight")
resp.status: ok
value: 70 lb
